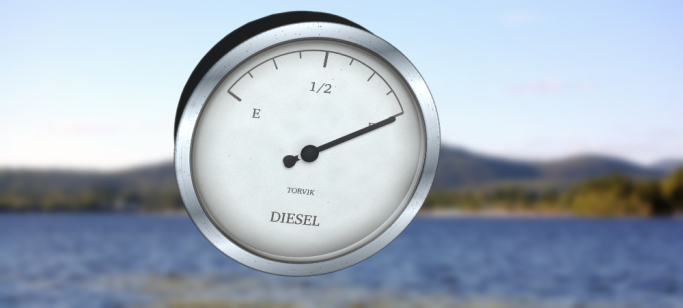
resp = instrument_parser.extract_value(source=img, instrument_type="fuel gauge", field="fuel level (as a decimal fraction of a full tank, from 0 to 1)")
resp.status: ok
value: 1
